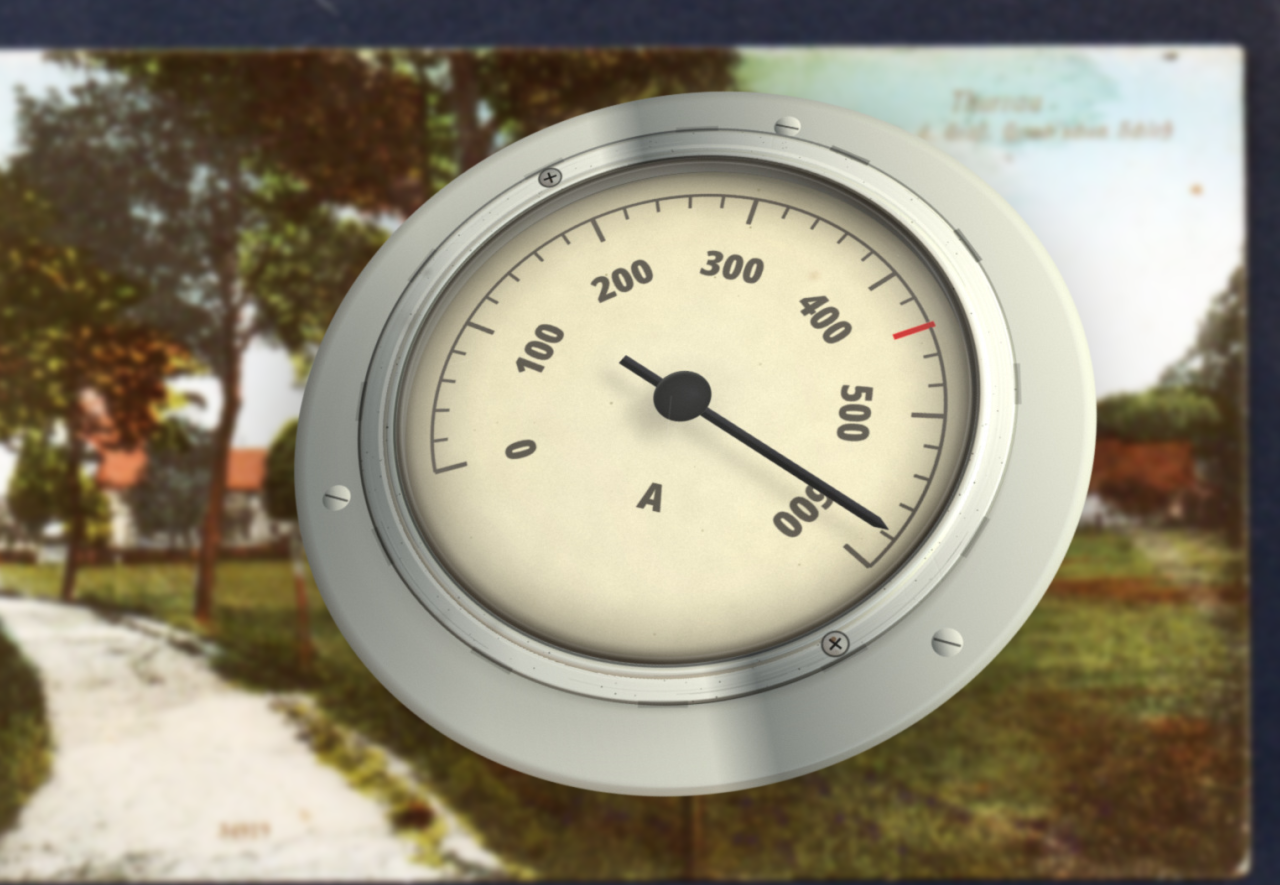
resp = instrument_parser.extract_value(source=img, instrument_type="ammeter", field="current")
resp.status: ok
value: 580 A
